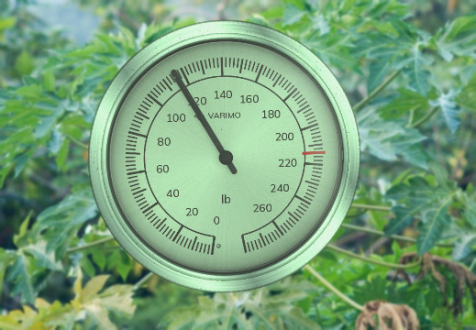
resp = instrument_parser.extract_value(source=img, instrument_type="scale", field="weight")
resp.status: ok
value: 116 lb
